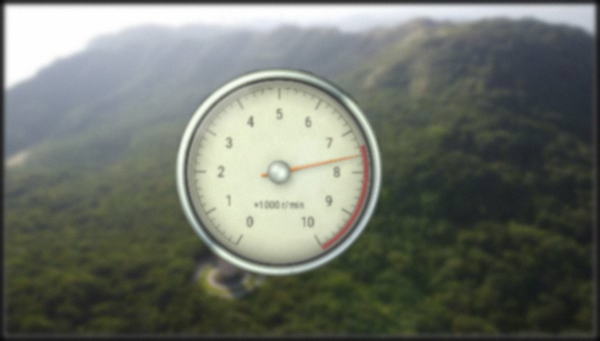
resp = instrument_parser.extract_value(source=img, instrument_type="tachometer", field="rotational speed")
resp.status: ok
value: 7600 rpm
